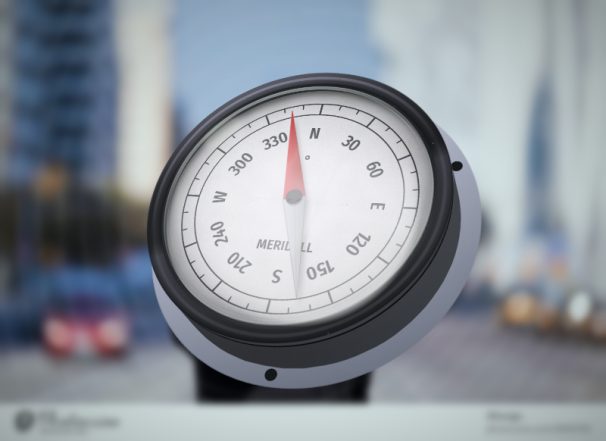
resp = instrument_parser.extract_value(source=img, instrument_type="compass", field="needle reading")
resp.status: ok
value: 345 °
